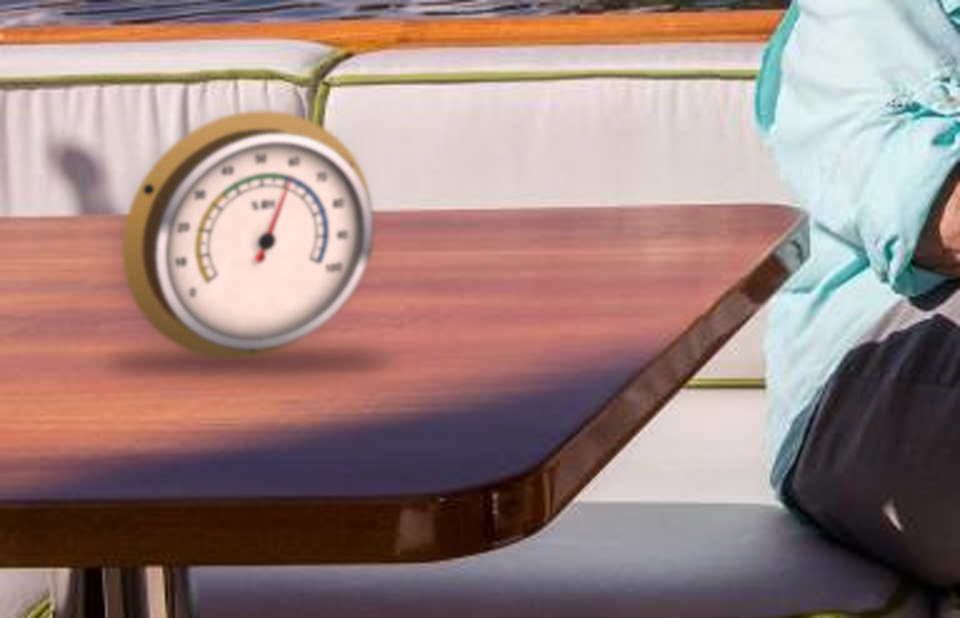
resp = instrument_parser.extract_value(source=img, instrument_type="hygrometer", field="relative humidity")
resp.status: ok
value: 60 %
